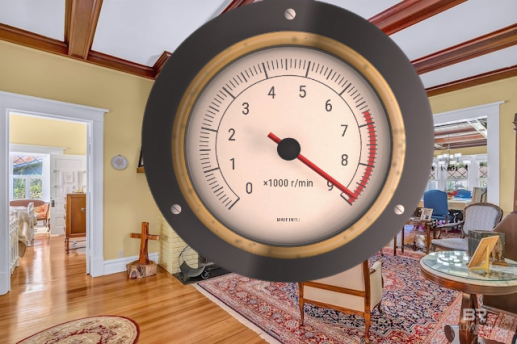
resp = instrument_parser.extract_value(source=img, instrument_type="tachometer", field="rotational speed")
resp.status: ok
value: 8800 rpm
